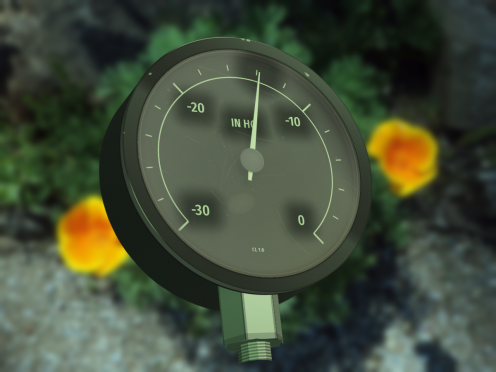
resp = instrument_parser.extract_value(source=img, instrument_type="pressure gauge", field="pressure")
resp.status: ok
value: -14 inHg
